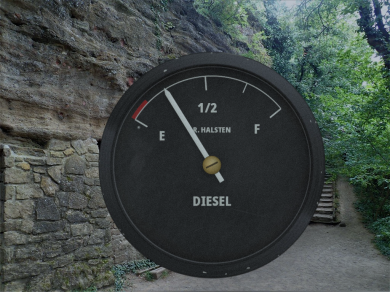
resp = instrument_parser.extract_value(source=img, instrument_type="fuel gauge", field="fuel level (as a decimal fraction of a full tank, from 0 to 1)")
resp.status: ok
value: 0.25
